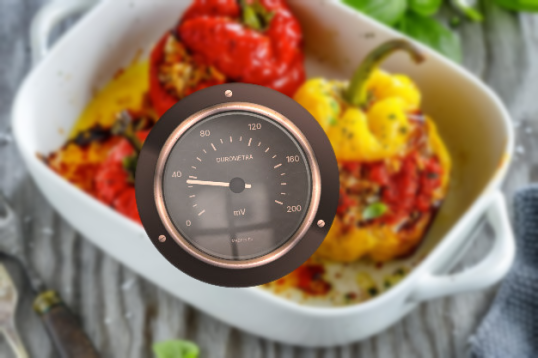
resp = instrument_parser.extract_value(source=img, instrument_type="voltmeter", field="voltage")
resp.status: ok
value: 35 mV
